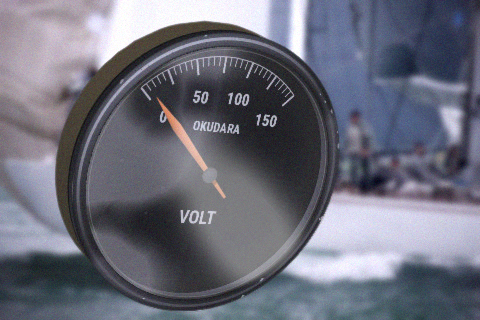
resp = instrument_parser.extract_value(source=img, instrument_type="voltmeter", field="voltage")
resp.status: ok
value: 5 V
